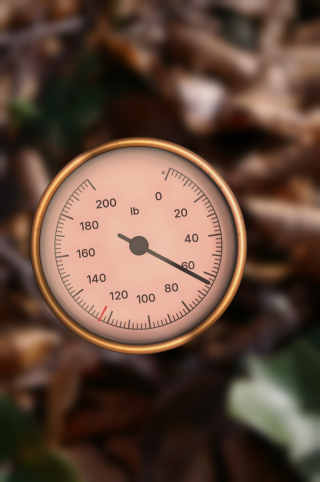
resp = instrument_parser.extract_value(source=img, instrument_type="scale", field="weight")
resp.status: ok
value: 64 lb
